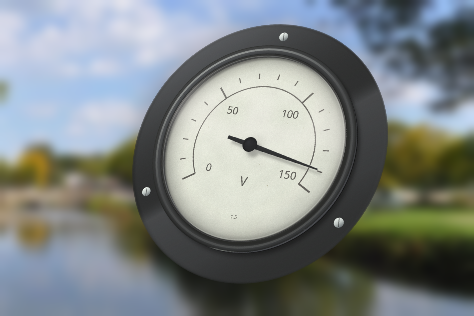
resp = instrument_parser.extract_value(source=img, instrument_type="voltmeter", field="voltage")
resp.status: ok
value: 140 V
